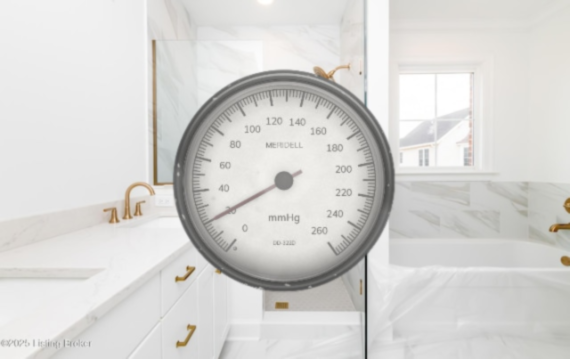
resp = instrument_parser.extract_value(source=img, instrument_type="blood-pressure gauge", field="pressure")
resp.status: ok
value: 20 mmHg
